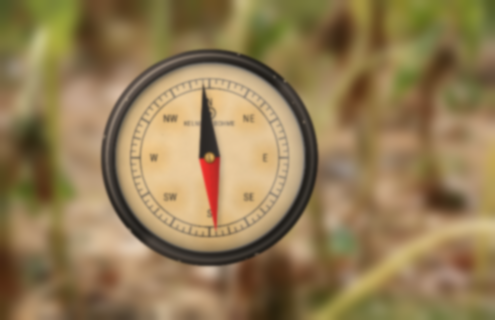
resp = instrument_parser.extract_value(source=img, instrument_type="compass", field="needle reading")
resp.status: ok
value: 175 °
